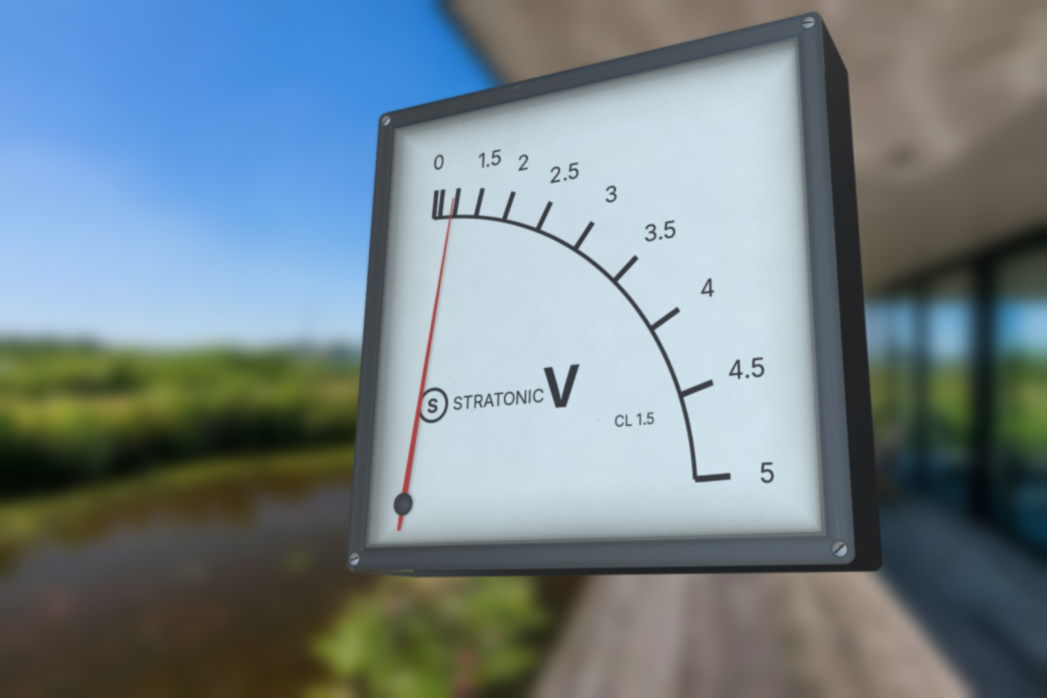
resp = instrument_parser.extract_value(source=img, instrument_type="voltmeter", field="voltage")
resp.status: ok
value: 1 V
